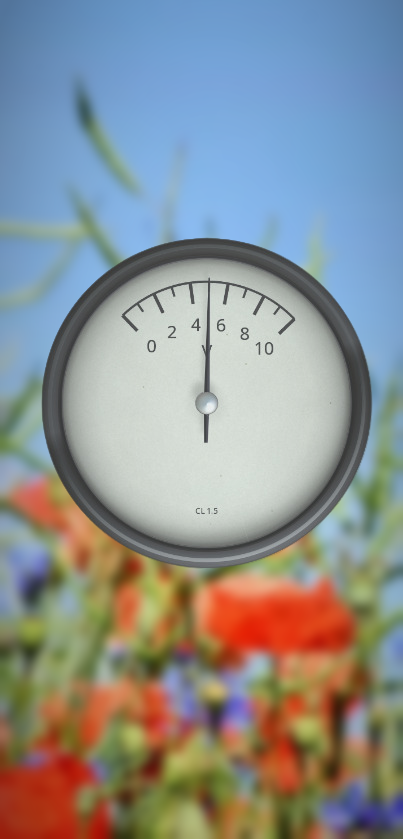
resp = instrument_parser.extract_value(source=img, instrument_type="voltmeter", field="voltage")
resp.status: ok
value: 5 V
